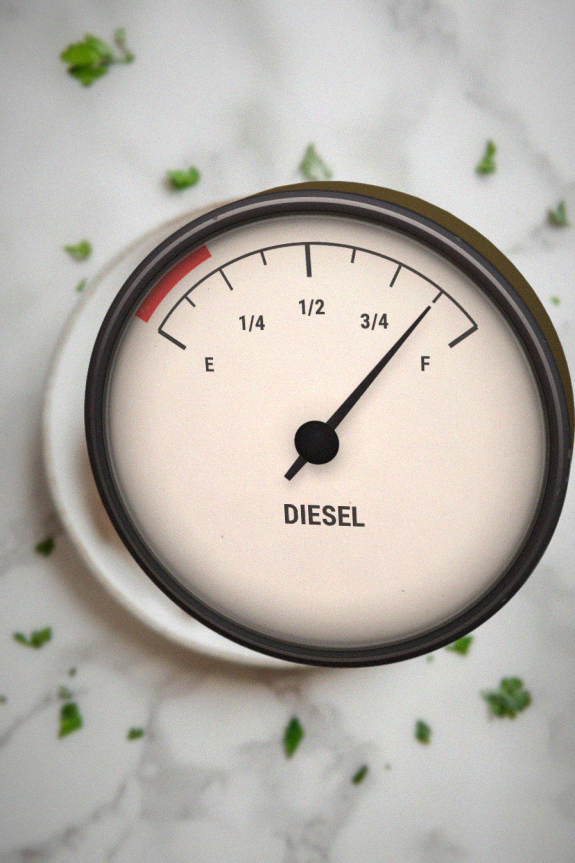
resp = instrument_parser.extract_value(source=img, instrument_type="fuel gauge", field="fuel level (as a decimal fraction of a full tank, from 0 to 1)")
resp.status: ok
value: 0.875
